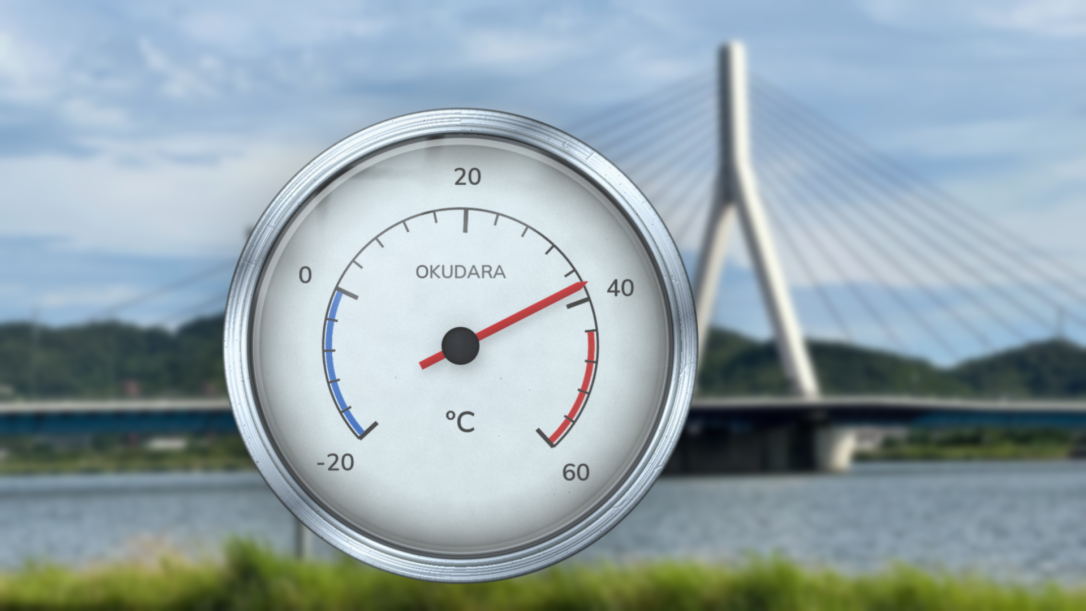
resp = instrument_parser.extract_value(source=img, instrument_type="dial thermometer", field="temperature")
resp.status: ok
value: 38 °C
